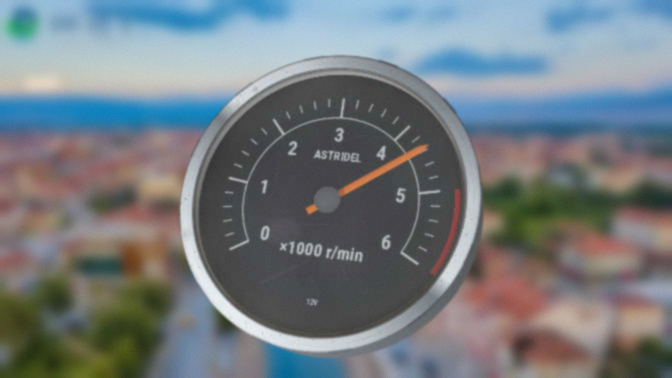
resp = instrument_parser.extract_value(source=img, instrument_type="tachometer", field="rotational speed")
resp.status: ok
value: 4400 rpm
